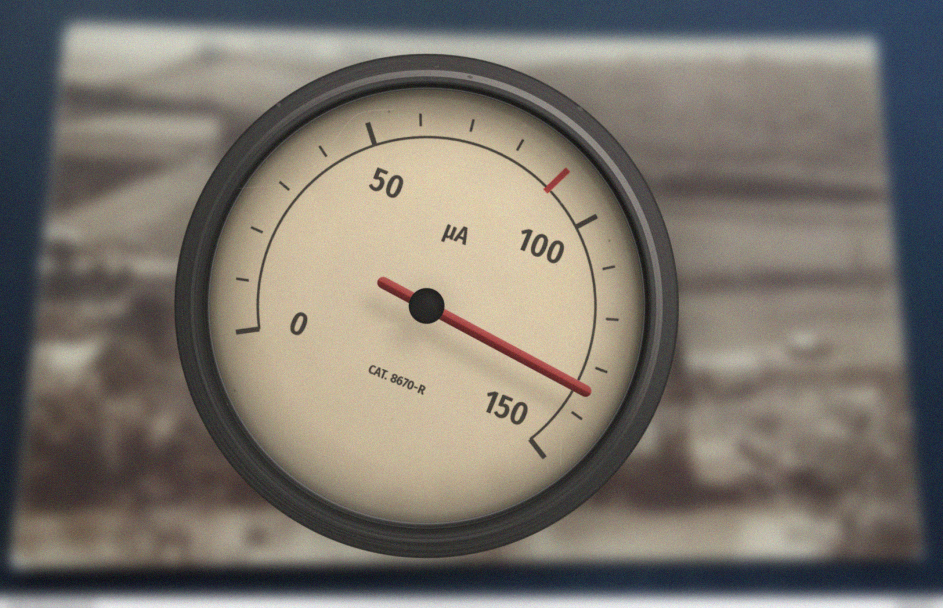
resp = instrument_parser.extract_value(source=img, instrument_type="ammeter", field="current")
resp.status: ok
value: 135 µA
